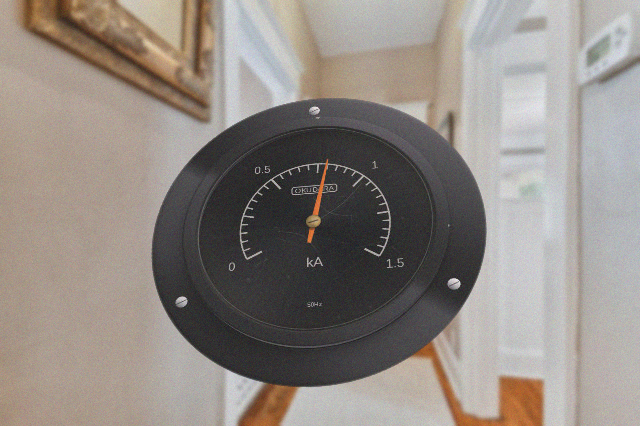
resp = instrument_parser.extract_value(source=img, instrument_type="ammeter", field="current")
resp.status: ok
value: 0.8 kA
